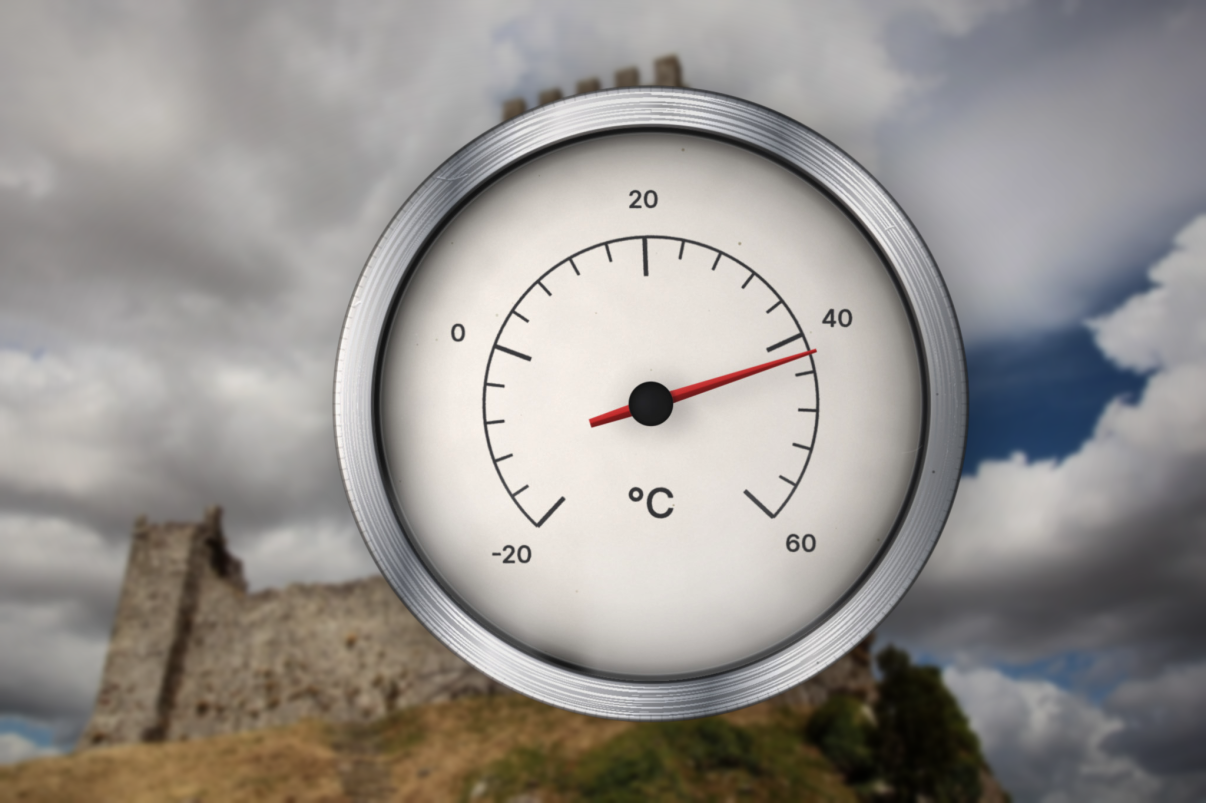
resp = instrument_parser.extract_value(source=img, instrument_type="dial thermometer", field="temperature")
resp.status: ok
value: 42 °C
